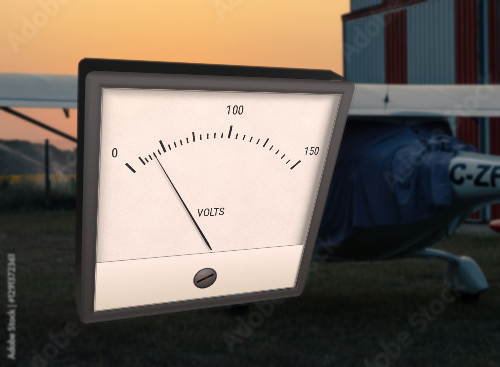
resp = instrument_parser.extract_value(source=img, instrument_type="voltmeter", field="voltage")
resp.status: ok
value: 40 V
